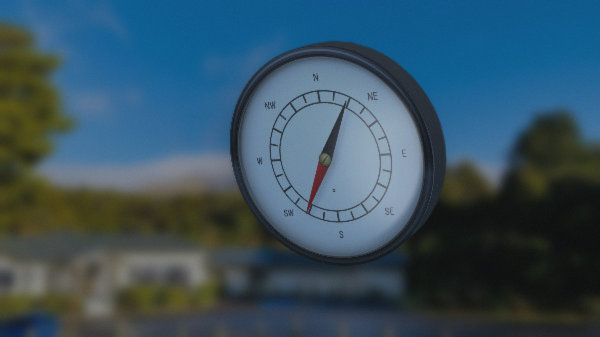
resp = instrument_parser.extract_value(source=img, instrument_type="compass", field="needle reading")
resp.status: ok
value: 210 °
